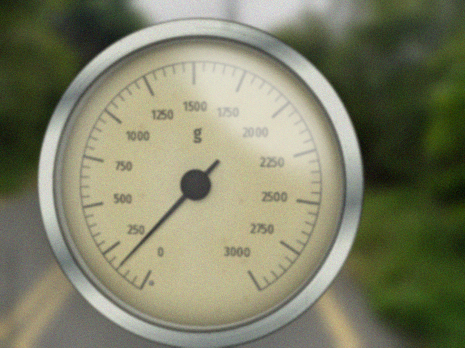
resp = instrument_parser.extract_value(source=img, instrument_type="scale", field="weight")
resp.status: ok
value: 150 g
